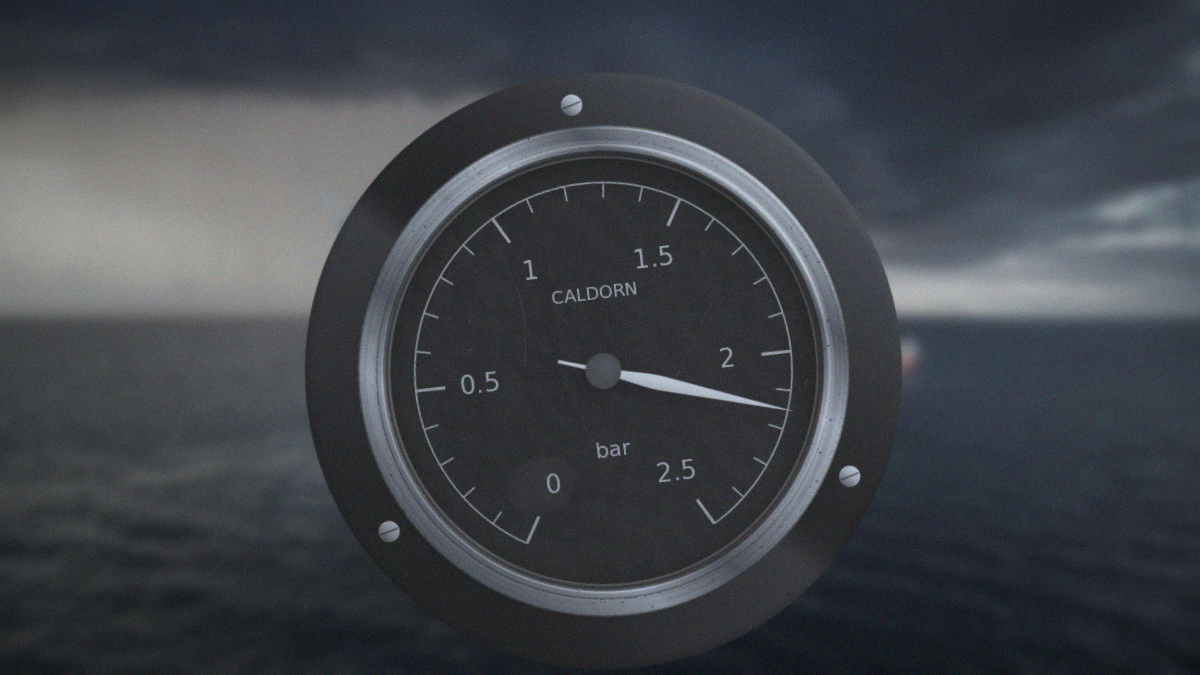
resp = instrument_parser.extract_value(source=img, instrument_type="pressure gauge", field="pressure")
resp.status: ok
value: 2.15 bar
